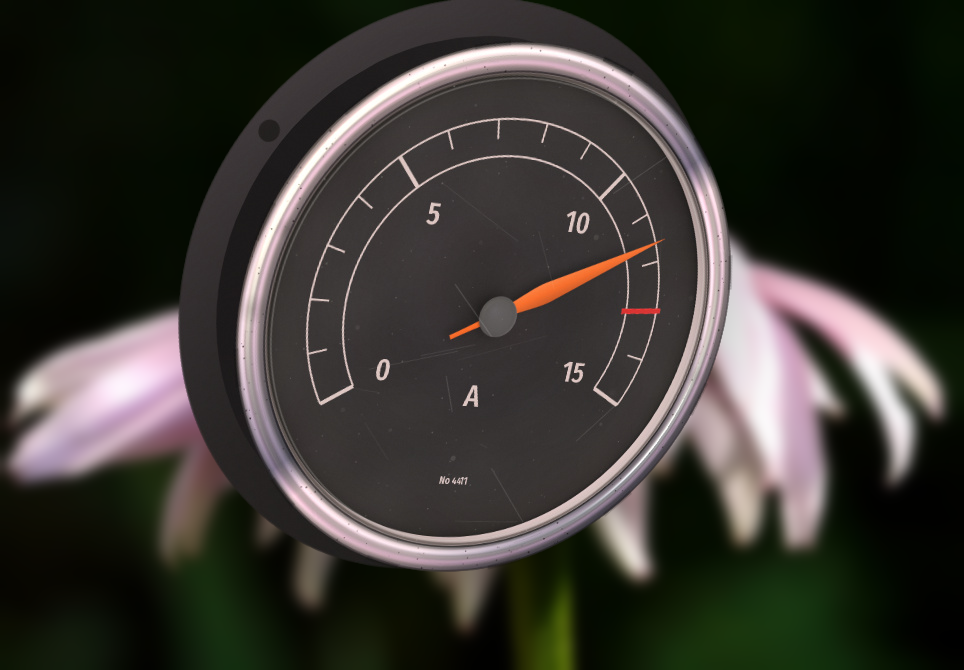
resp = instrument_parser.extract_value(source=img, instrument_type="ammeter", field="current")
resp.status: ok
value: 11.5 A
